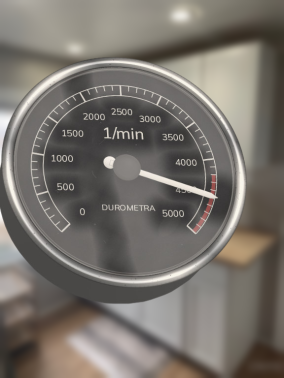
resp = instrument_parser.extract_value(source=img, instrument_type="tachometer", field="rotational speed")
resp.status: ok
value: 4500 rpm
